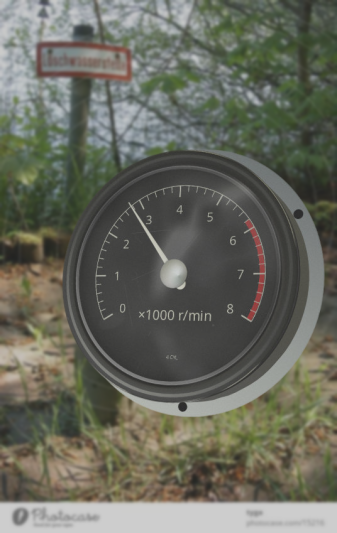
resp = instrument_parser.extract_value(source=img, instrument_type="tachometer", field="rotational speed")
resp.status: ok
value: 2800 rpm
